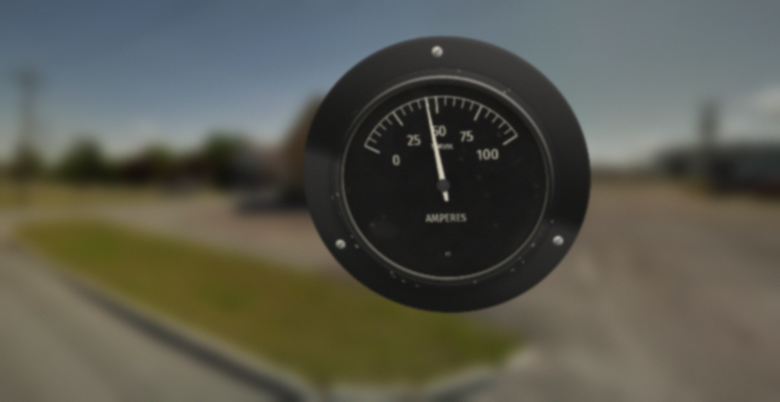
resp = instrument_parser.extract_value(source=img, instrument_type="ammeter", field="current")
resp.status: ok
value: 45 A
